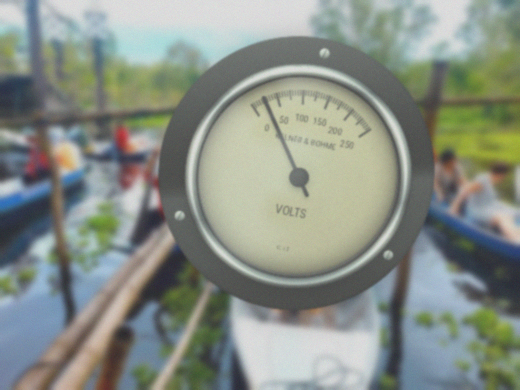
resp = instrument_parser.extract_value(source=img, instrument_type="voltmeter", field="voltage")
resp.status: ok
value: 25 V
